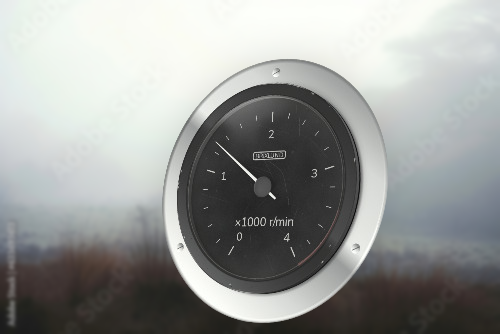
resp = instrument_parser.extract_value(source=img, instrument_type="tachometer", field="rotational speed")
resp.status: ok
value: 1300 rpm
